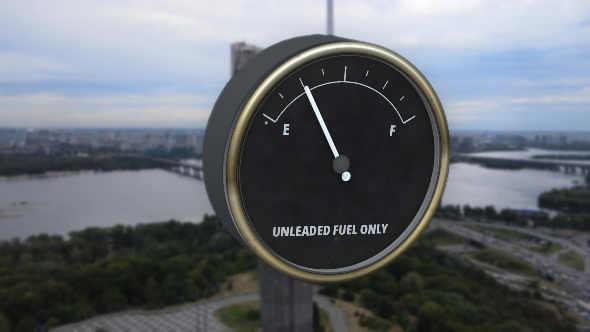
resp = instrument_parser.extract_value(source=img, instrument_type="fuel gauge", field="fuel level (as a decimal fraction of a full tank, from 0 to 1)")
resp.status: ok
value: 0.25
